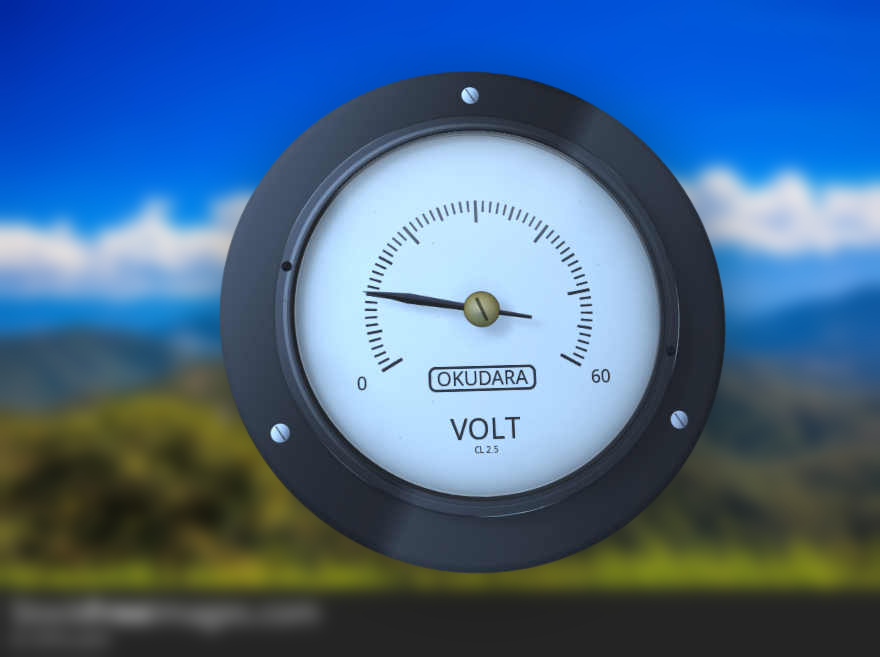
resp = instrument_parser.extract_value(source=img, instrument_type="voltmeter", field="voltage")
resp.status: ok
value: 10 V
